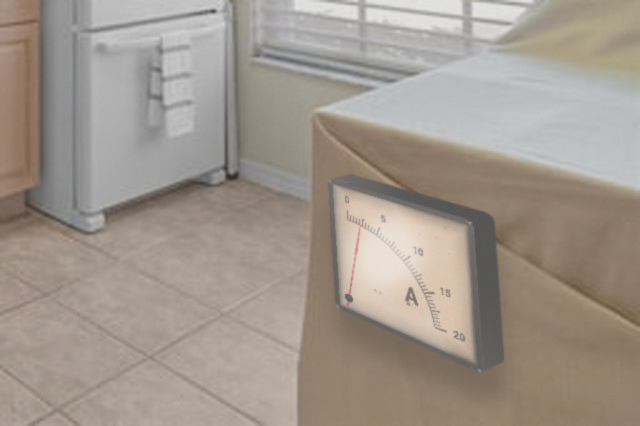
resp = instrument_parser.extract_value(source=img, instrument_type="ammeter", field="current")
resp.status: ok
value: 2.5 A
